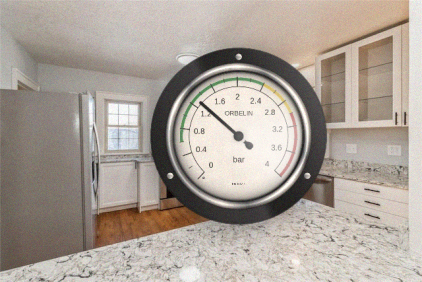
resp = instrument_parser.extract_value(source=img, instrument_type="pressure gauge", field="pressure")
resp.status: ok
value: 1.3 bar
